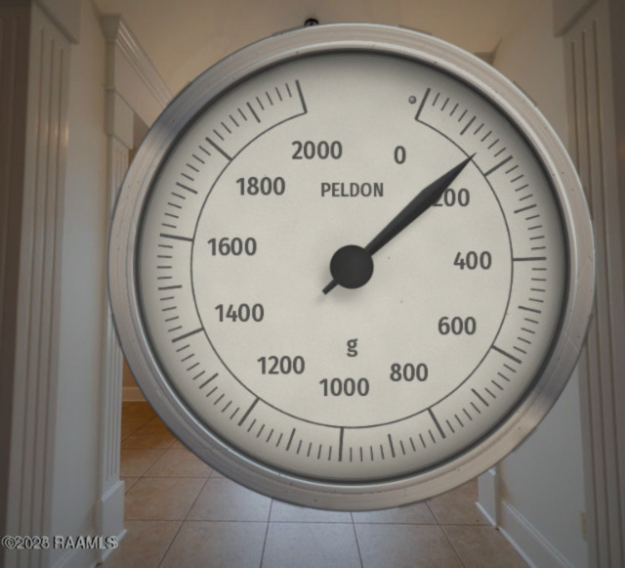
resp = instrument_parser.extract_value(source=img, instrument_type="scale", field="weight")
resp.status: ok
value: 150 g
